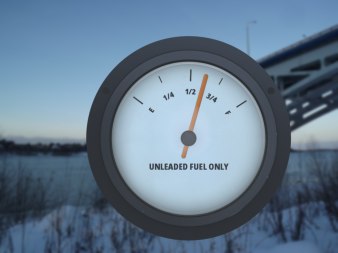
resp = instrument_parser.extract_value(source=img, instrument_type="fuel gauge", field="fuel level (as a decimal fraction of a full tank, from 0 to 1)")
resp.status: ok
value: 0.625
